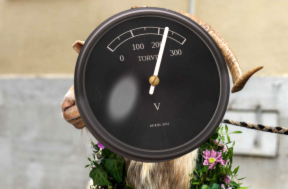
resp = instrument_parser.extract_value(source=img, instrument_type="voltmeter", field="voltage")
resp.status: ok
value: 225 V
